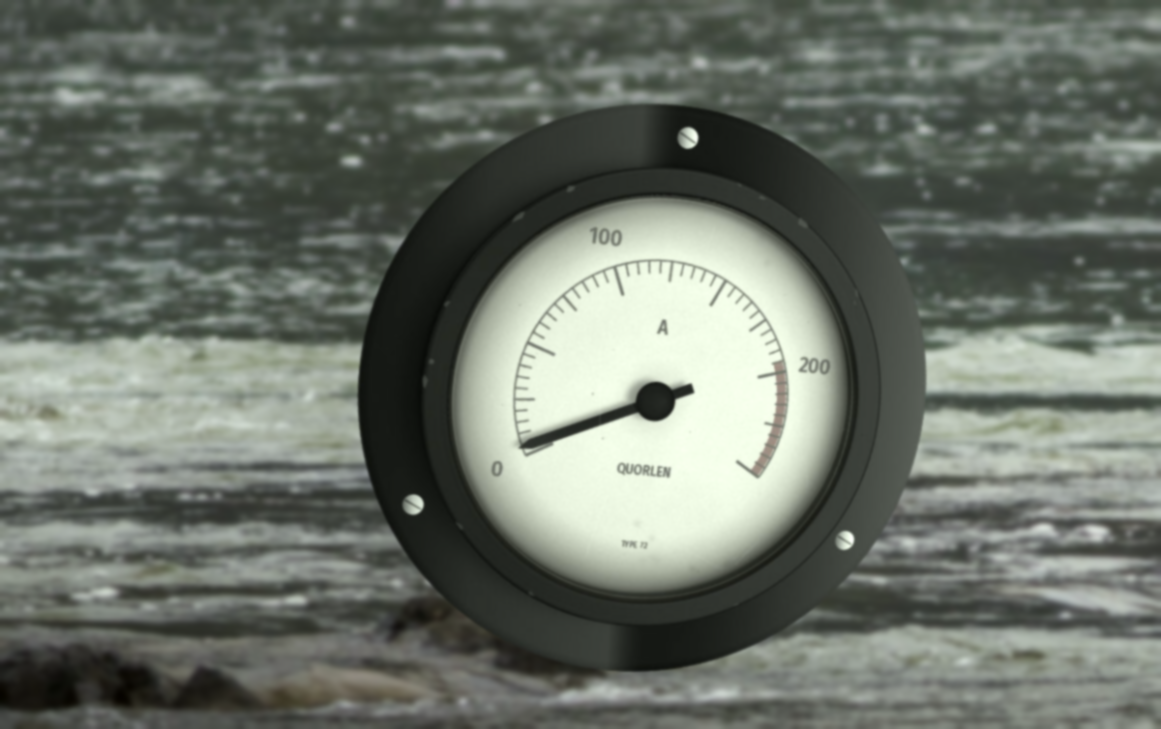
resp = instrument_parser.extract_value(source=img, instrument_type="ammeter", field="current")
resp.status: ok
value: 5 A
